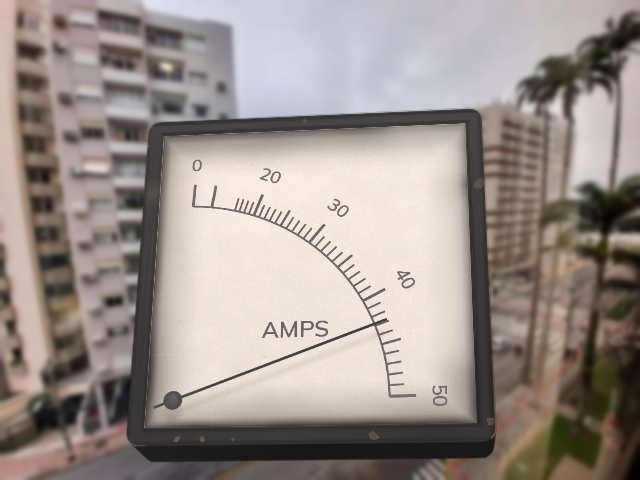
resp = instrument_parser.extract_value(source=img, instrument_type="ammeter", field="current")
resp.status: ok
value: 43 A
